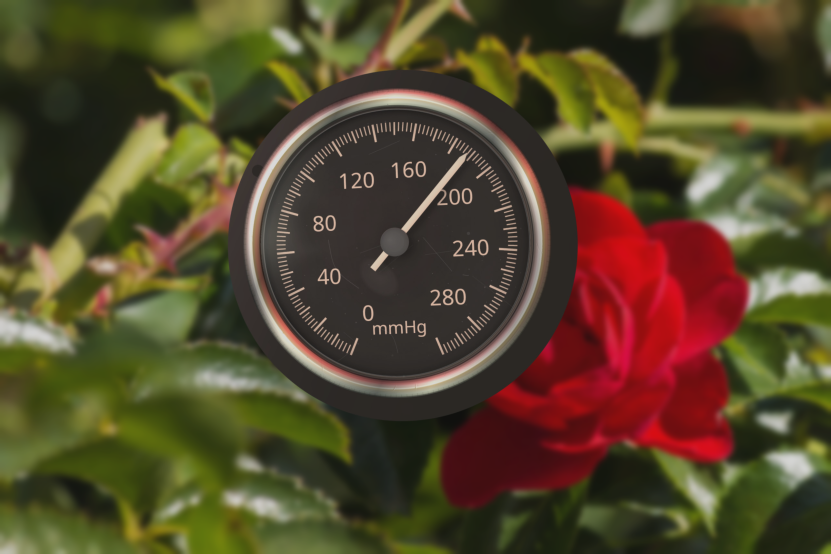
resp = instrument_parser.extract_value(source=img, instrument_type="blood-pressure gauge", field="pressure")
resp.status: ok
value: 188 mmHg
